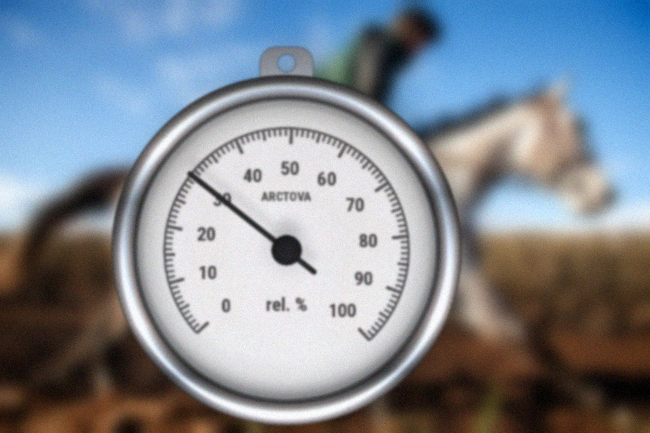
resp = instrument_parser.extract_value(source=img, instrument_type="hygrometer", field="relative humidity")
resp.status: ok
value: 30 %
